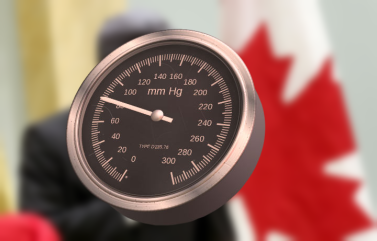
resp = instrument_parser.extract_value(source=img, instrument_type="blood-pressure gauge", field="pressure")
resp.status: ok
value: 80 mmHg
